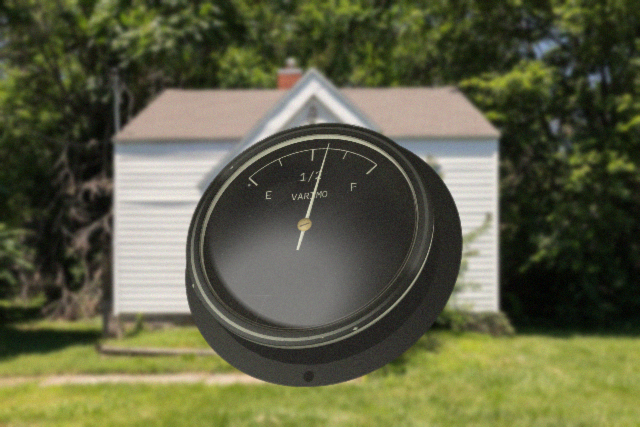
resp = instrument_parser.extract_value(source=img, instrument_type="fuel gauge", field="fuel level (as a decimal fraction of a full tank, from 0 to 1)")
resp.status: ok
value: 0.625
